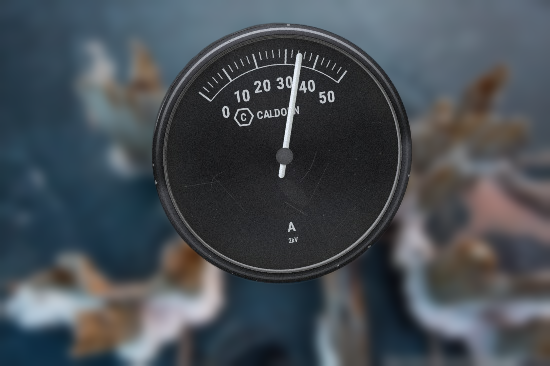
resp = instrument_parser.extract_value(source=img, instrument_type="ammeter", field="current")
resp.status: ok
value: 34 A
